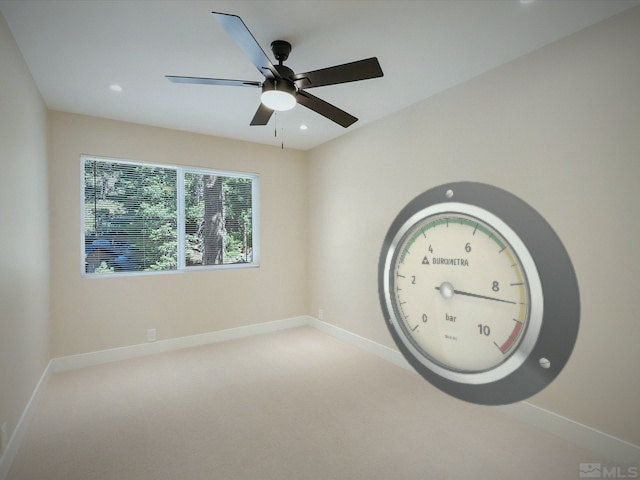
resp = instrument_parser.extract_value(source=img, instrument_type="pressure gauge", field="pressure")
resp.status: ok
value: 8.5 bar
